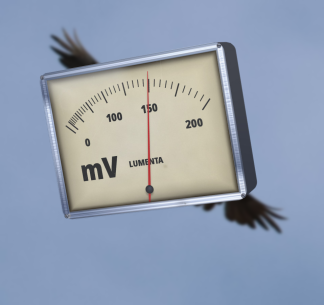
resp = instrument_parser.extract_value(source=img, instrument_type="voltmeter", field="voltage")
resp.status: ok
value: 150 mV
